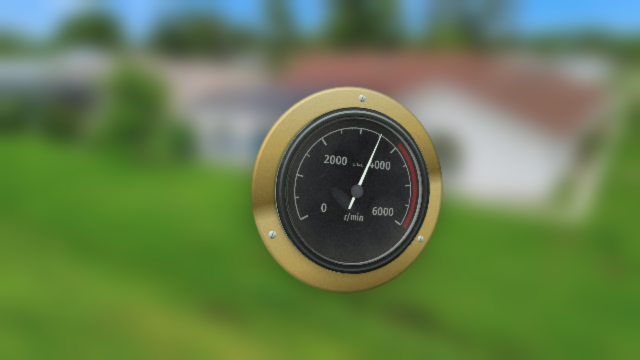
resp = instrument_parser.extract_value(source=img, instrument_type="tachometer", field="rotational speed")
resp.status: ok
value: 3500 rpm
